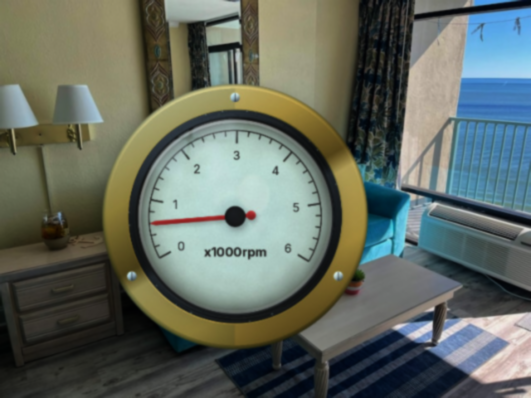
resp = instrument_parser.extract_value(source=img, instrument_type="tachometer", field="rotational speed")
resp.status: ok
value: 600 rpm
